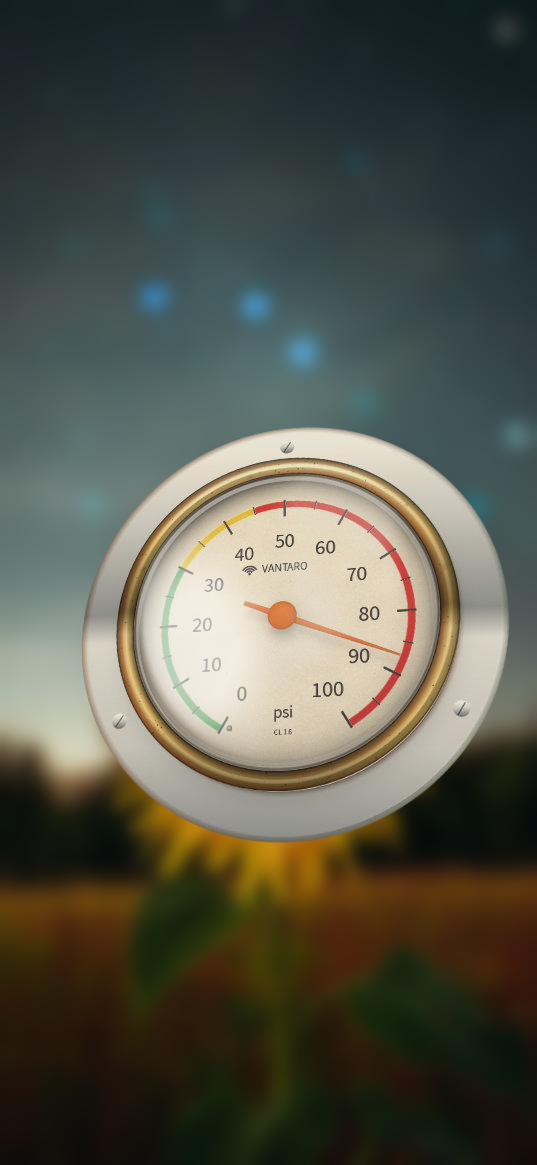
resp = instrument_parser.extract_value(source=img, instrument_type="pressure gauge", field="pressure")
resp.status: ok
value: 87.5 psi
